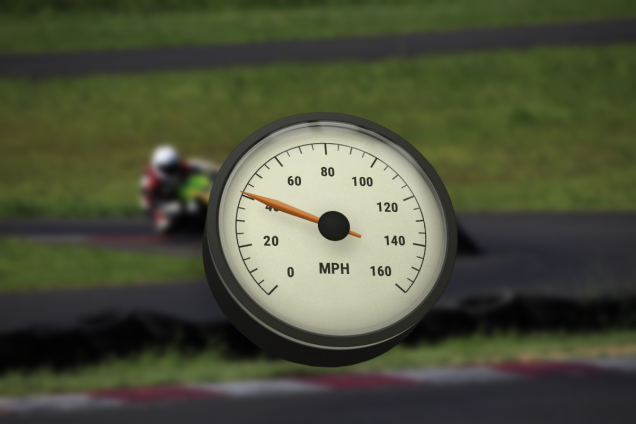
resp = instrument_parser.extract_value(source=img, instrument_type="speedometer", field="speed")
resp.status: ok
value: 40 mph
